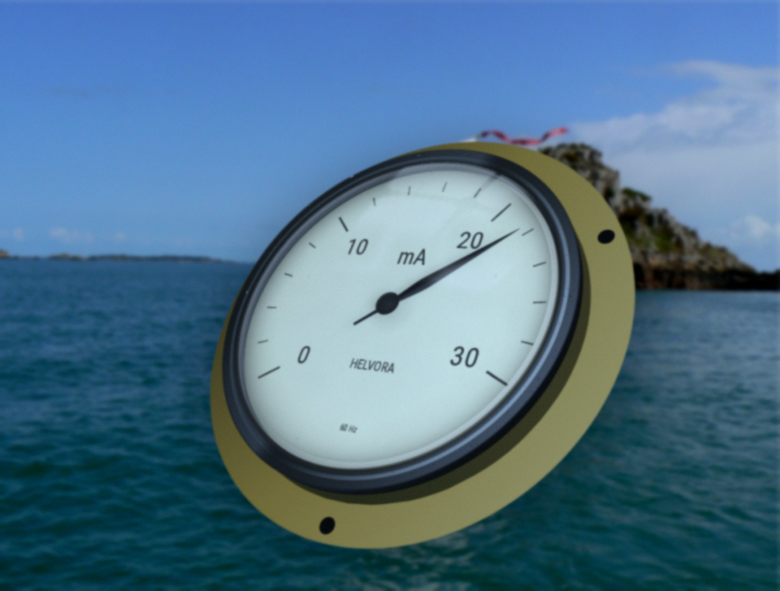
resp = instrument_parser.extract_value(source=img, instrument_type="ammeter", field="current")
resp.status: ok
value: 22 mA
